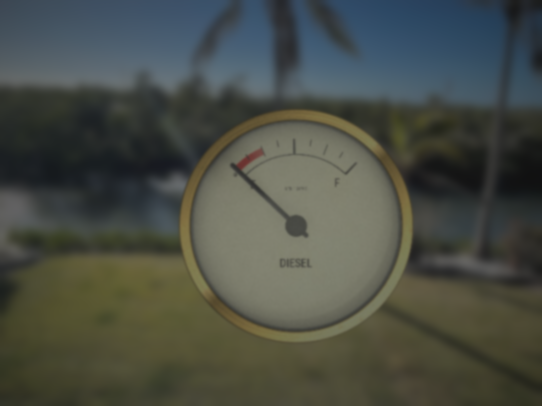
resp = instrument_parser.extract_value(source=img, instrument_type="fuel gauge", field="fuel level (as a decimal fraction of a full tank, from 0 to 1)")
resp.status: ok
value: 0
